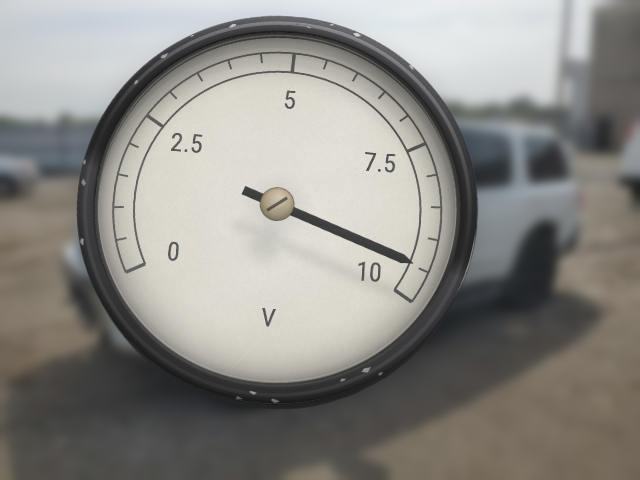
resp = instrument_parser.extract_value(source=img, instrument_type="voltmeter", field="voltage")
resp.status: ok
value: 9.5 V
